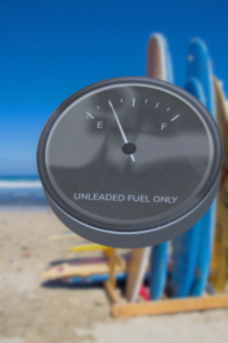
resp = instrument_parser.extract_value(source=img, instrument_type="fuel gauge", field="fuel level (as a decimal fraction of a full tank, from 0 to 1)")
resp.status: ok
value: 0.25
